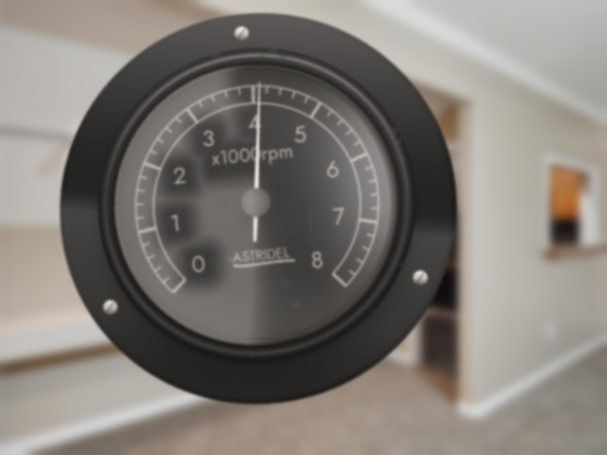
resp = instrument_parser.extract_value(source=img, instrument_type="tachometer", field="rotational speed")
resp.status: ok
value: 4100 rpm
